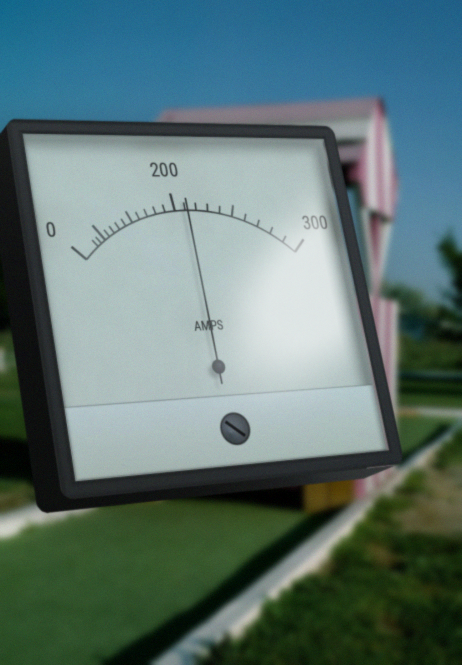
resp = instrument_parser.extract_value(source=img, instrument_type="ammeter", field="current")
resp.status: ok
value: 210 A
